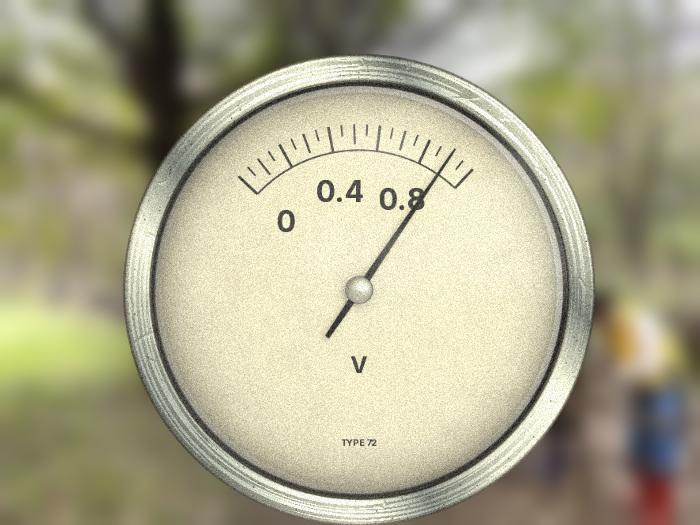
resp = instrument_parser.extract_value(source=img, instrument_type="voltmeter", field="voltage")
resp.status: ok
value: 0.9 V
